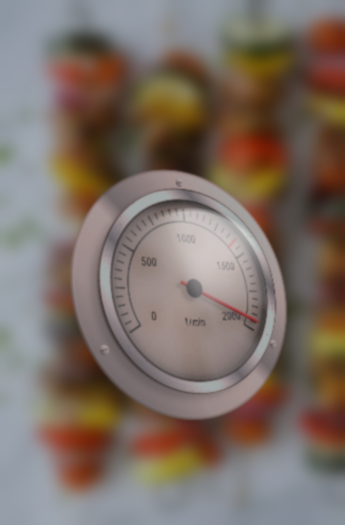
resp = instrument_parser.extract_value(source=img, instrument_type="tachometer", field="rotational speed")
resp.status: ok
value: 1950 rpm
